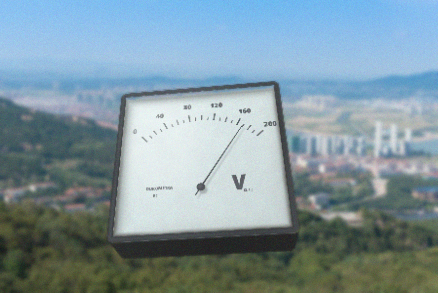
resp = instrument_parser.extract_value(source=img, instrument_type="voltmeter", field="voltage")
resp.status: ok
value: 170 V
